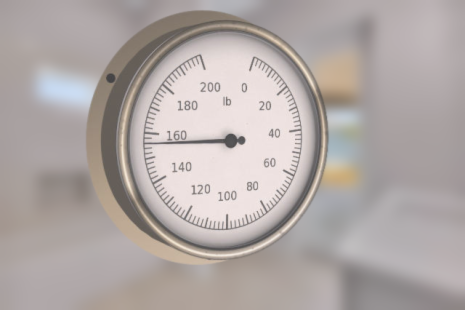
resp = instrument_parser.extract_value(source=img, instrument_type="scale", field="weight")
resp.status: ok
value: 156 lb
